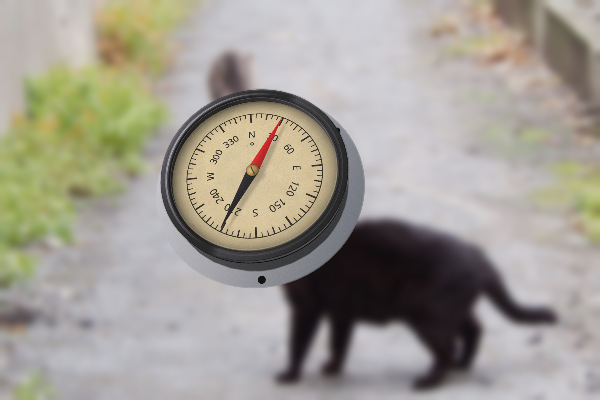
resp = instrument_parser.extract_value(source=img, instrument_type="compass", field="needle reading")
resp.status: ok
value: 30 °
